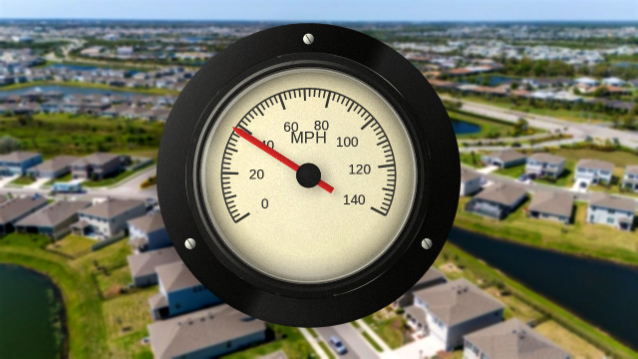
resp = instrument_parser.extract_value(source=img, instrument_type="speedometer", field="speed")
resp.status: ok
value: 38 mph
